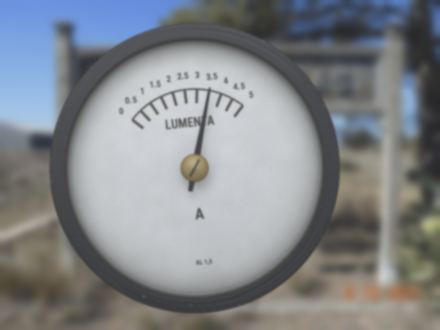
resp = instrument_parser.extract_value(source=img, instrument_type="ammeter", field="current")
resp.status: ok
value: 3.5 A
